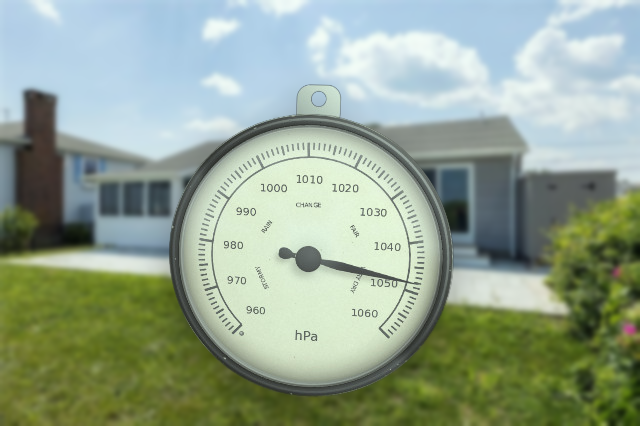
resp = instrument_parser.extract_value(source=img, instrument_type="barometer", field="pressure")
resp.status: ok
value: 1048 hPa
